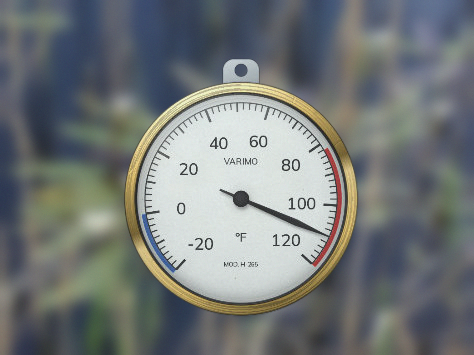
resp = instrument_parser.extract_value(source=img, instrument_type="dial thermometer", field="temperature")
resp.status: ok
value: 110 °F
